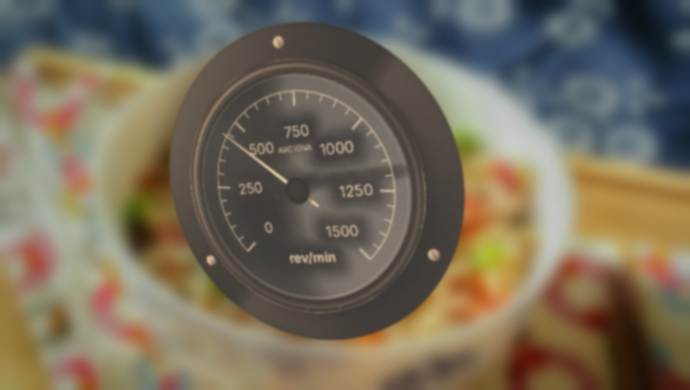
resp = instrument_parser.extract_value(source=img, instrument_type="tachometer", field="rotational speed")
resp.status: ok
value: 450 rpm
